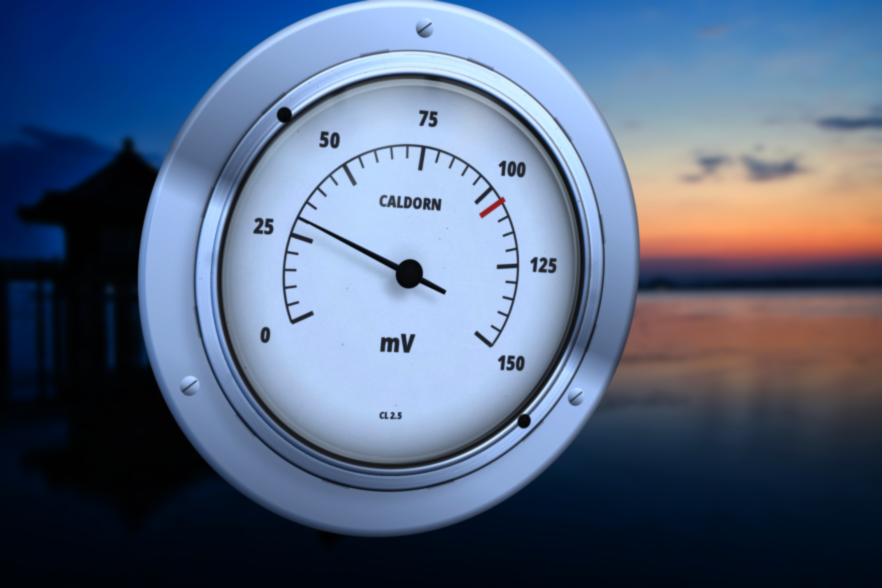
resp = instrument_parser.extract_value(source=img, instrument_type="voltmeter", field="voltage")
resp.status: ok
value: 30 mV
